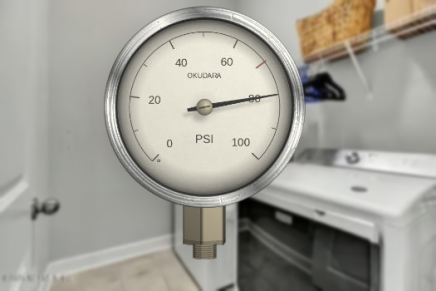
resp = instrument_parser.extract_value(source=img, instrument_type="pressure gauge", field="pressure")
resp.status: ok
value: 80 psi
